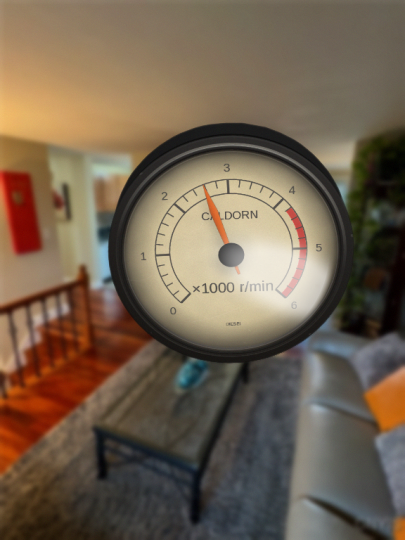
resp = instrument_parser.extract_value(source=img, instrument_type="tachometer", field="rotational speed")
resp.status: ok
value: 2600 rpm
